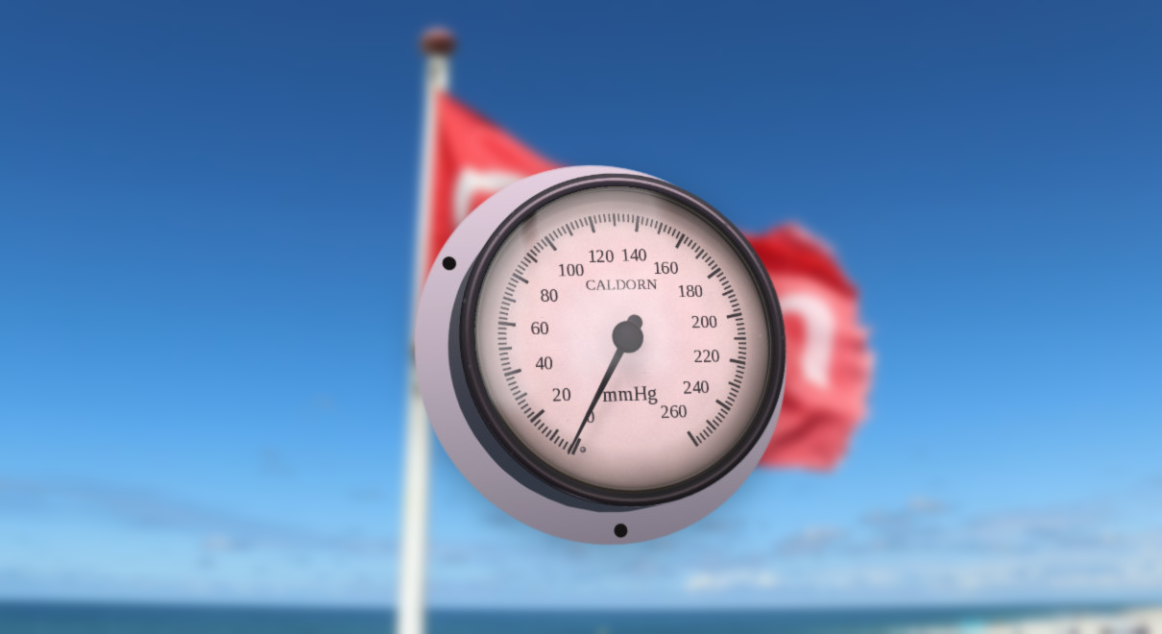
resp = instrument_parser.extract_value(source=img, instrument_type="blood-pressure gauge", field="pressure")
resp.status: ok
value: 2 mmHg
